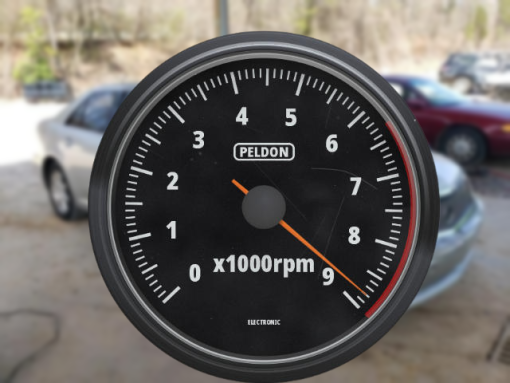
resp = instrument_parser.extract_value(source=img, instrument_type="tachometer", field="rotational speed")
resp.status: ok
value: 8800 rpm
